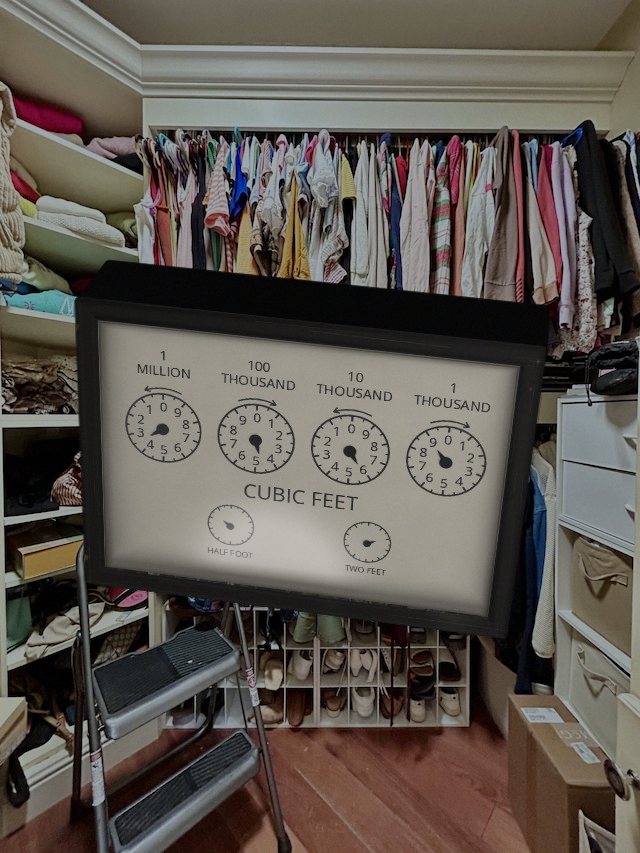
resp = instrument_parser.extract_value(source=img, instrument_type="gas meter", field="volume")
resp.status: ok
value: 345900 ft³
